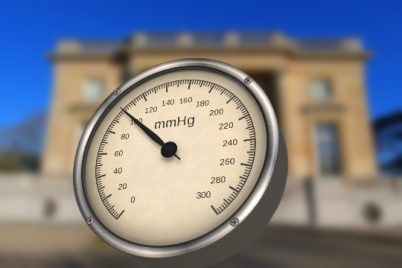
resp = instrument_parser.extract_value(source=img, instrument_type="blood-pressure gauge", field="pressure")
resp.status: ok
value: 100 mmHg
